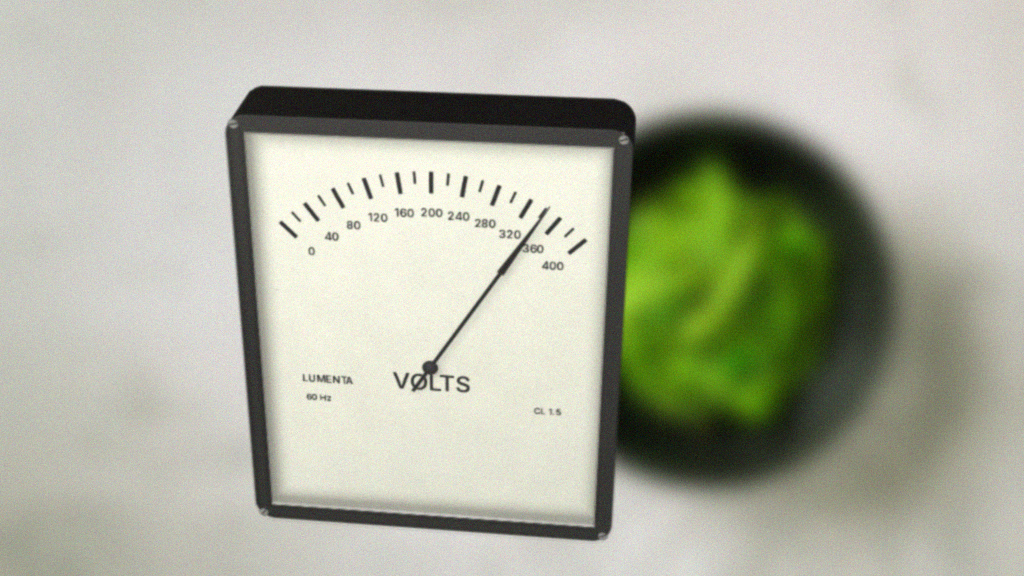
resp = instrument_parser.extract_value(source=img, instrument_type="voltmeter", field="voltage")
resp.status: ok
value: 340 V
